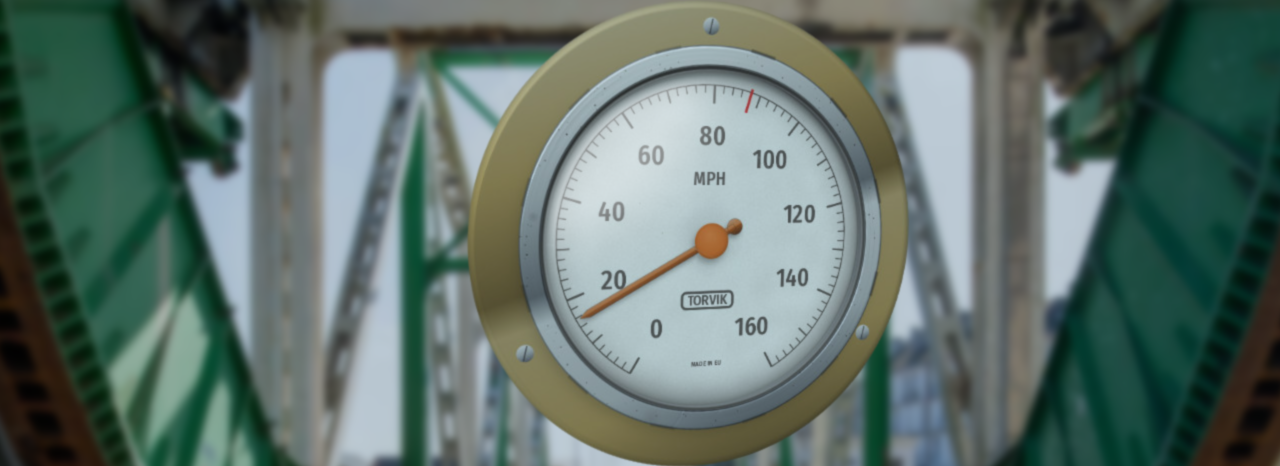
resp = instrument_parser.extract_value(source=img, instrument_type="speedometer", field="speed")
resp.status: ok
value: 16 mph
